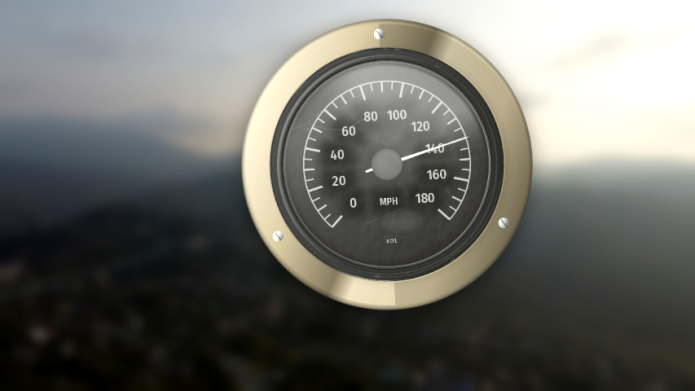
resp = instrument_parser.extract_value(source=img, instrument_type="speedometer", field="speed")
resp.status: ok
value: 140 mph
